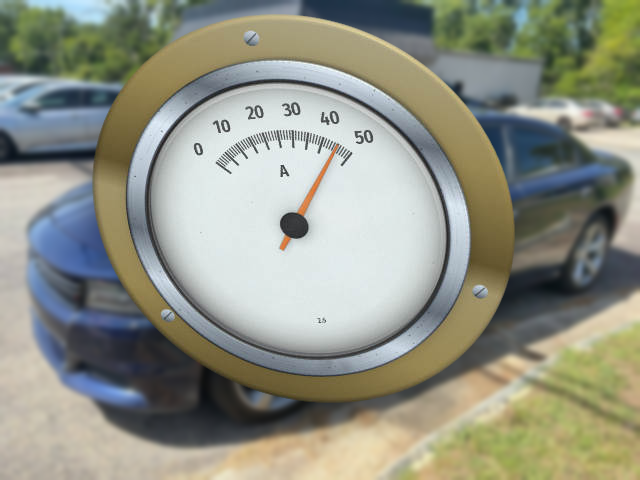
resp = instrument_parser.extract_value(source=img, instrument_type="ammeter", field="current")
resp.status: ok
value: 45 A
